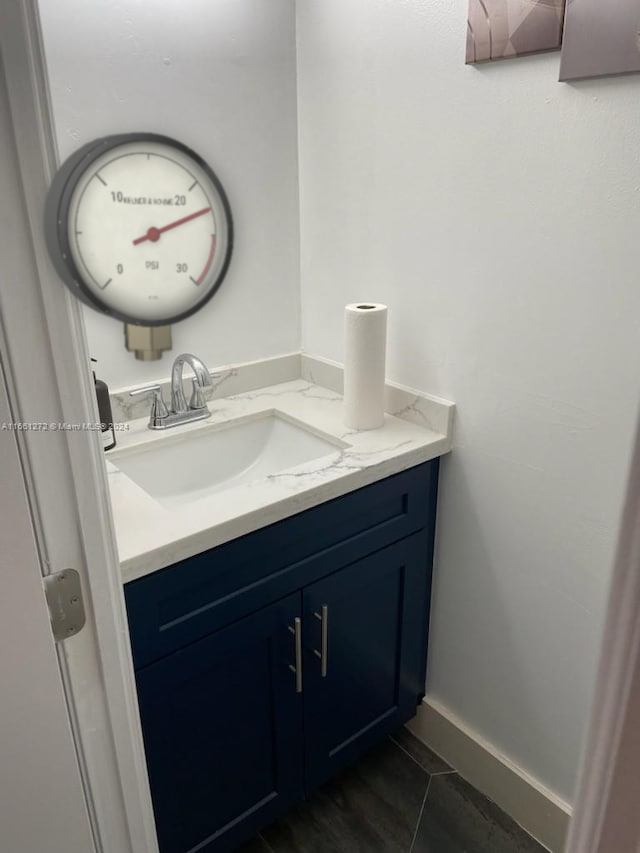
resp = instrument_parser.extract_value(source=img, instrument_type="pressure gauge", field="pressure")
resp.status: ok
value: 22.5 psi
